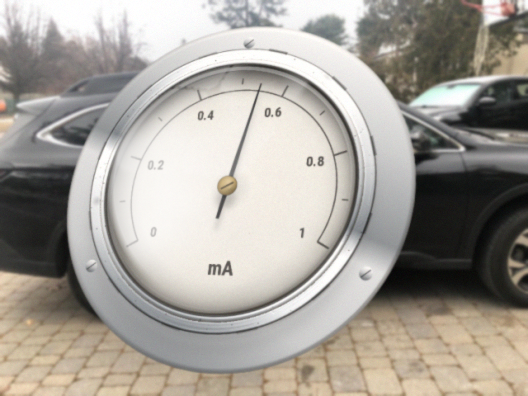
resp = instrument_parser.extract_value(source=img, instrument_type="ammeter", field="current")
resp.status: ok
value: 0.55 mA
